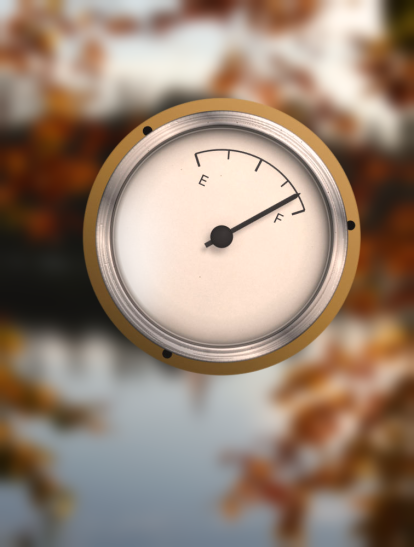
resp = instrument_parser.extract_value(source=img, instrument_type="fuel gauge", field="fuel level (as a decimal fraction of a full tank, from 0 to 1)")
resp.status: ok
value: 0.875
